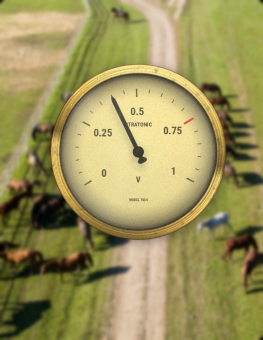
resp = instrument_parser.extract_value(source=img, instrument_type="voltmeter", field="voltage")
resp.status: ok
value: 0.4 V
